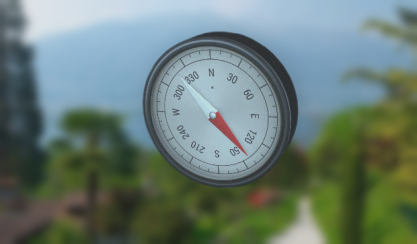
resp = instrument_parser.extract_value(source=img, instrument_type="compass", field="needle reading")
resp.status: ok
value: 140 °
